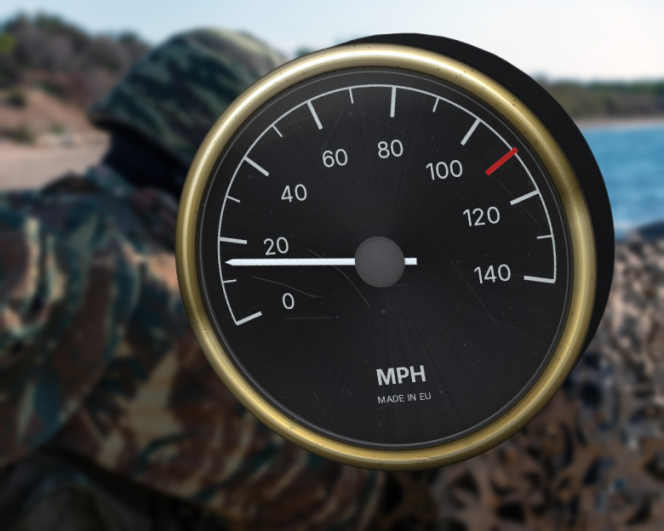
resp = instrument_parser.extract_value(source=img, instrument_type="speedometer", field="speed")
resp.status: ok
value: 15 mph
